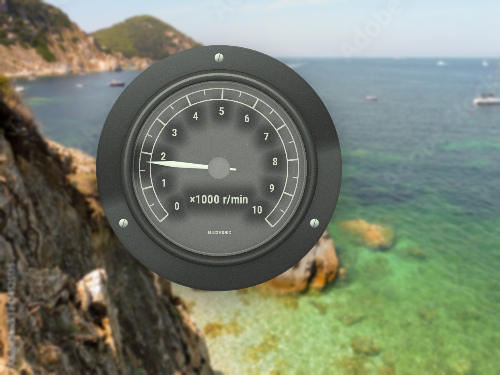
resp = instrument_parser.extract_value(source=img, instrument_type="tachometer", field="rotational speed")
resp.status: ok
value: 1750 rpm
